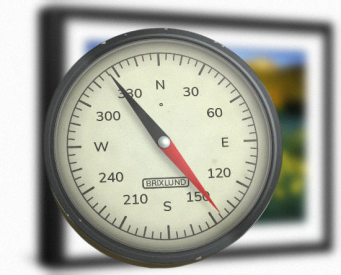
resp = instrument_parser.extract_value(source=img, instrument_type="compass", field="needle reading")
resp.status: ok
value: 145 °
